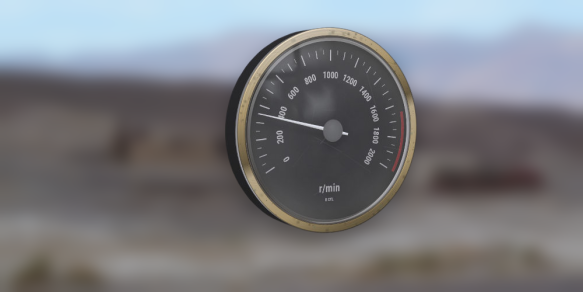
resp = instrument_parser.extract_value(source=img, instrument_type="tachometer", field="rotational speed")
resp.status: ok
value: 350 rpm
